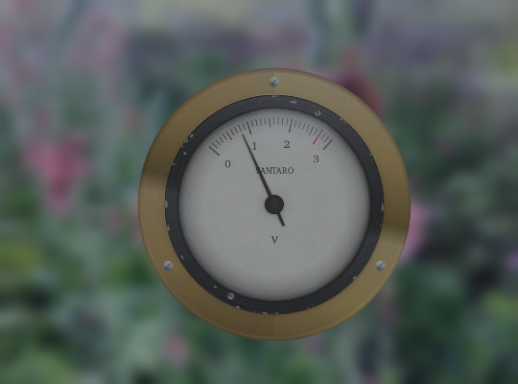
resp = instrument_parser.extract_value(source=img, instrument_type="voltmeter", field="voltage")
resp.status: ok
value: 0.8 V
